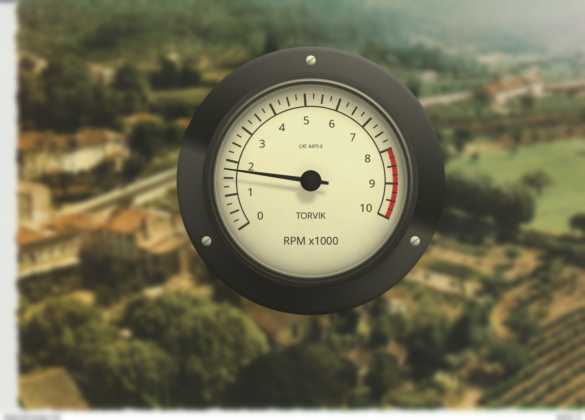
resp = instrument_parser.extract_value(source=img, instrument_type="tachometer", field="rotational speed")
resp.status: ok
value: 1750 rpm
